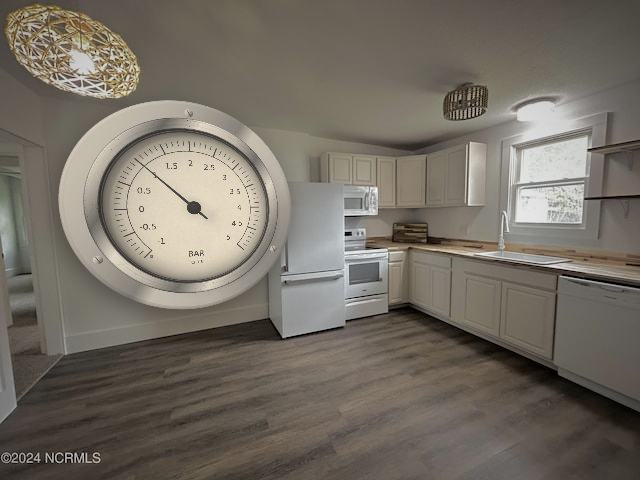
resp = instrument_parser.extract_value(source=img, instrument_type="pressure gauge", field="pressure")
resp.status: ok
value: 1 bar
